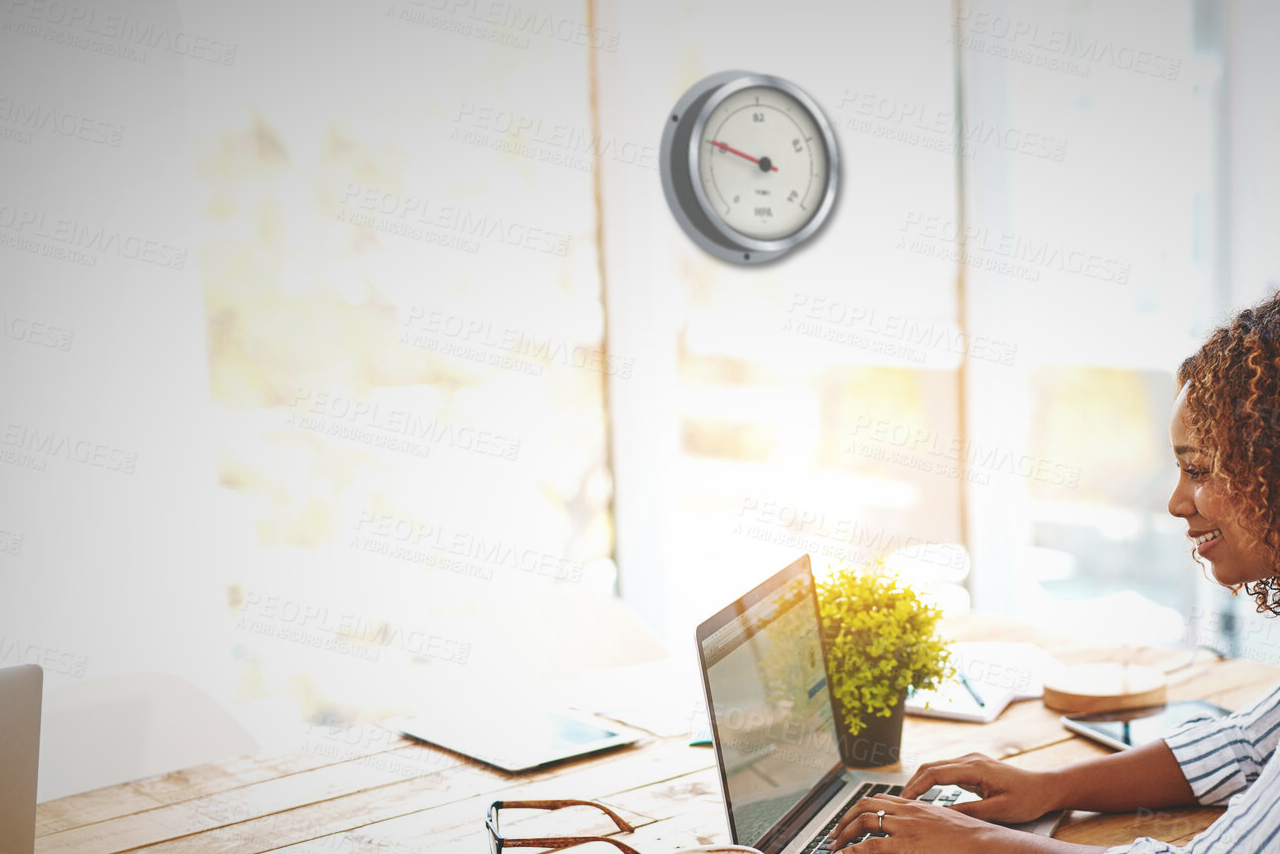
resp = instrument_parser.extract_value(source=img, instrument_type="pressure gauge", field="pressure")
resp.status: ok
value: 0.1 MPa
